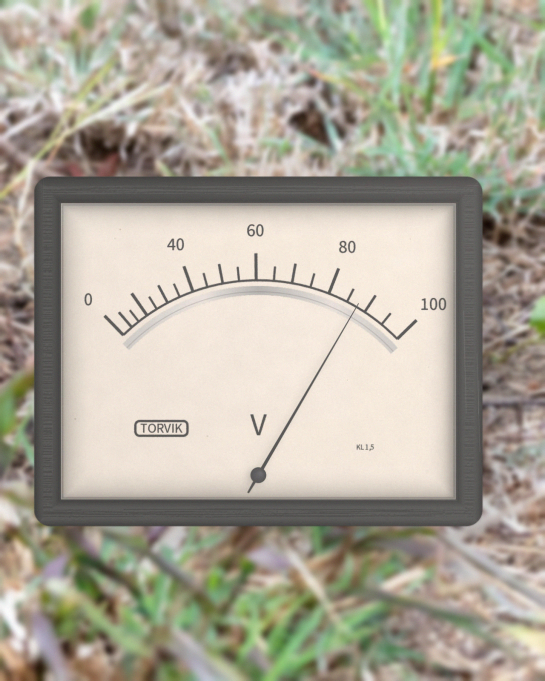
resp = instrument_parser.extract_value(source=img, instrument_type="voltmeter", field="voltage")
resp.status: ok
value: 87.5 V
